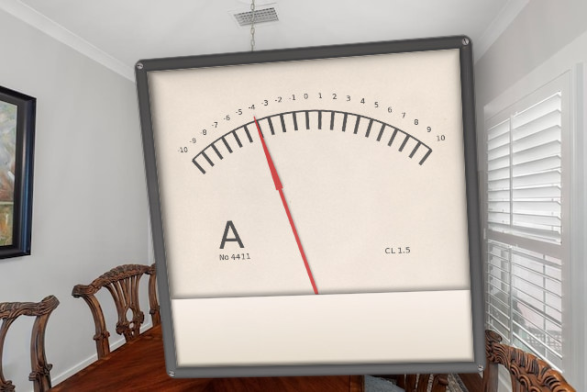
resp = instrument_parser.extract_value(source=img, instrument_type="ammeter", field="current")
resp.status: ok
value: -4 A
